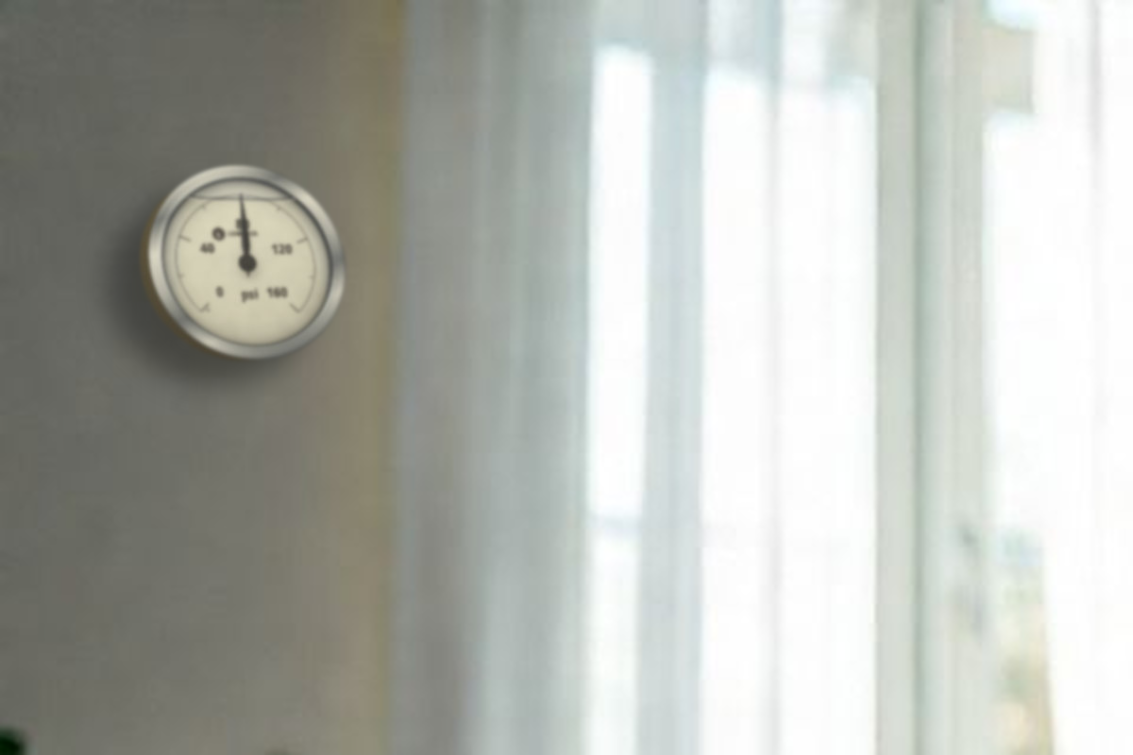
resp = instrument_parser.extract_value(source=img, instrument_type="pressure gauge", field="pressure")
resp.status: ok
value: 80 psi
